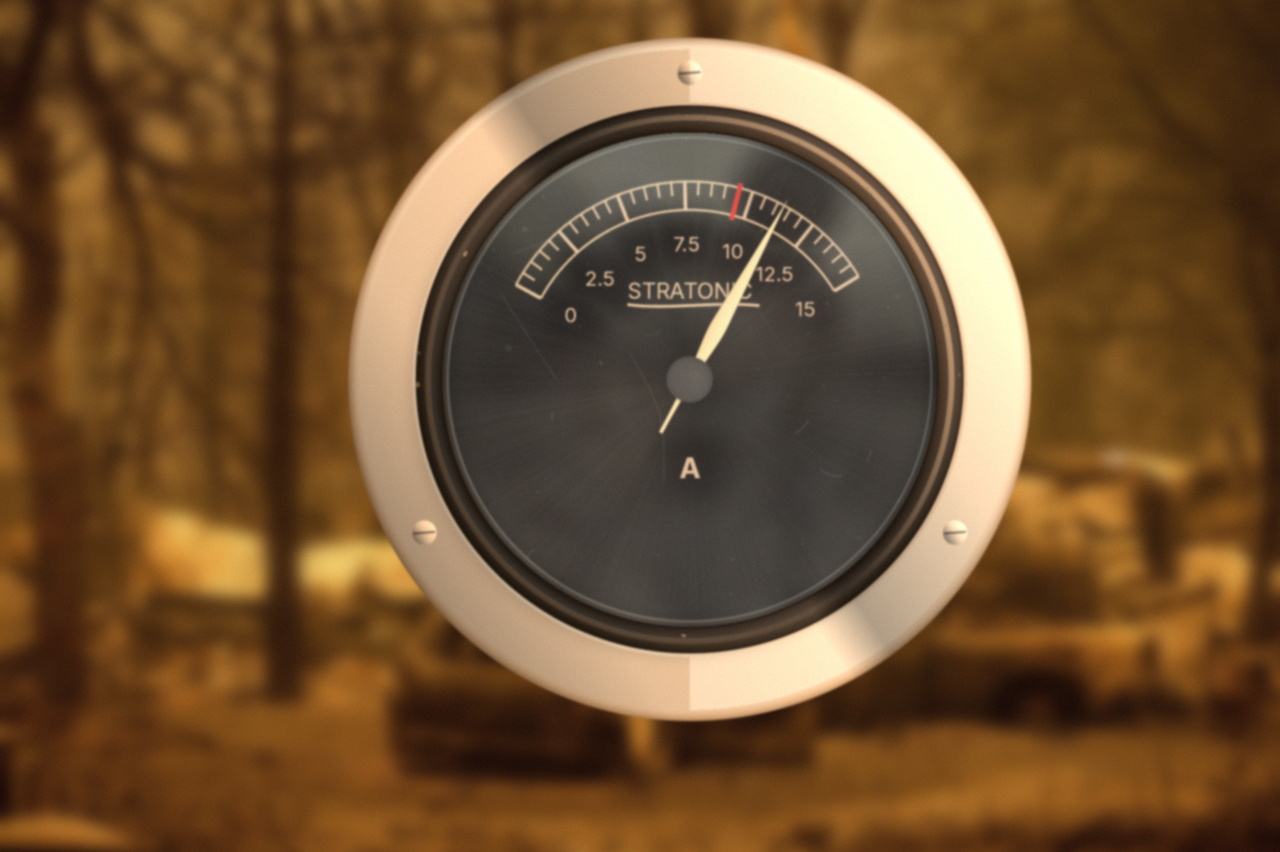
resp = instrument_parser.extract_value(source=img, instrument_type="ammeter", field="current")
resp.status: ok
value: 11.25 A
